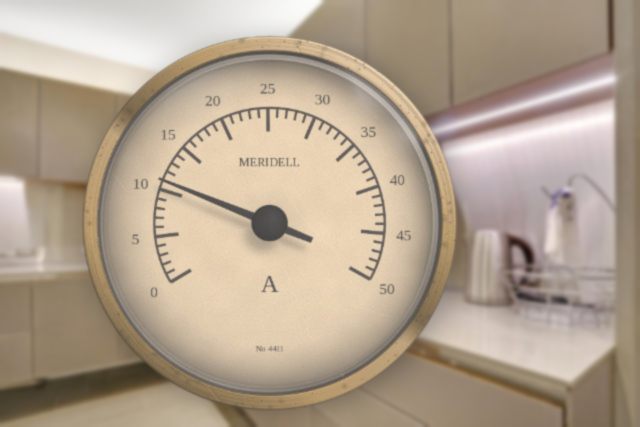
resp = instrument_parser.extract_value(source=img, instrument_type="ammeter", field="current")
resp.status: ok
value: 11 A
